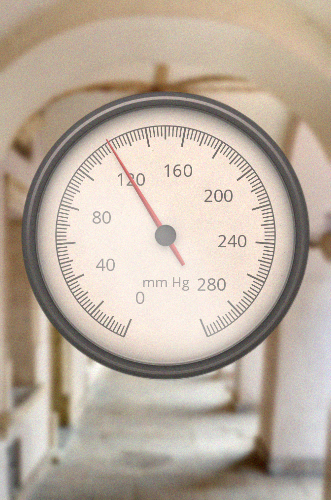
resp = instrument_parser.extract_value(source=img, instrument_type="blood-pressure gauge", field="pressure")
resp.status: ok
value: 120 mmHg
